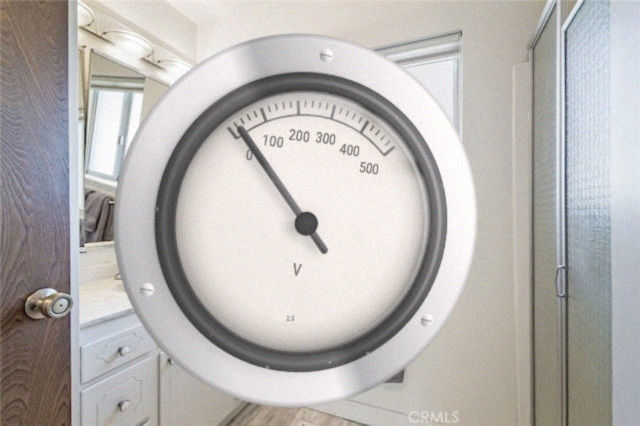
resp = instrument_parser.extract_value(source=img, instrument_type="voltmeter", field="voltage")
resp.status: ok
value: 20 V
